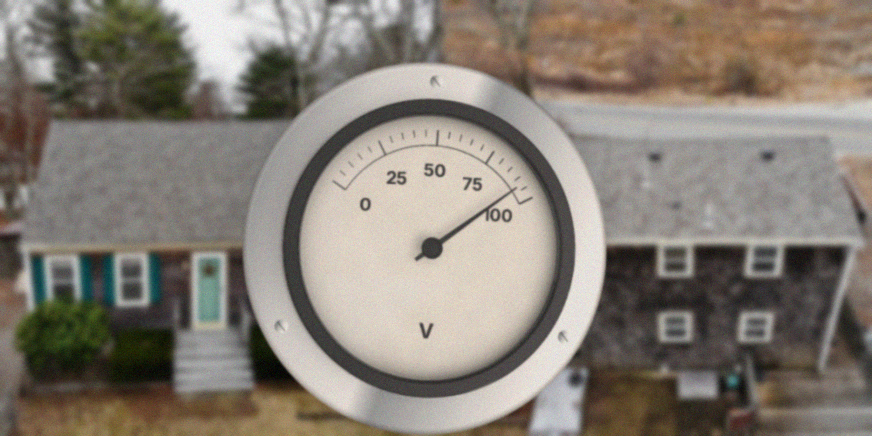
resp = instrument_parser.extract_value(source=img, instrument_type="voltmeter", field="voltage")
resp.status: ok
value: 92.5 V
